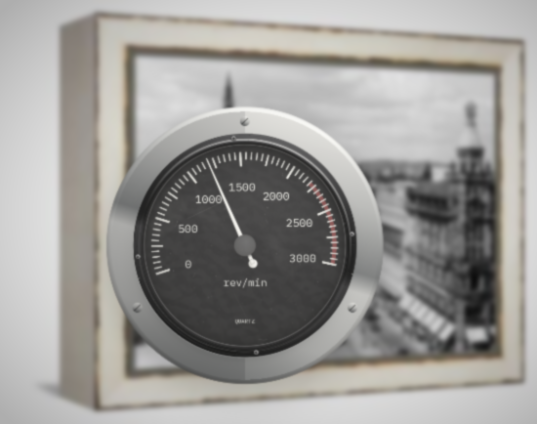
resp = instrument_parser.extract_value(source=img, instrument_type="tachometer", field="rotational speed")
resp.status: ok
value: 1200 rpm
